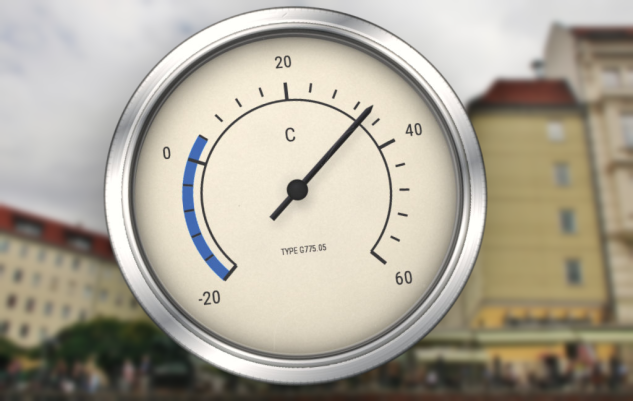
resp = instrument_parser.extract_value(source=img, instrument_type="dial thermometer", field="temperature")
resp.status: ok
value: 34 °C
